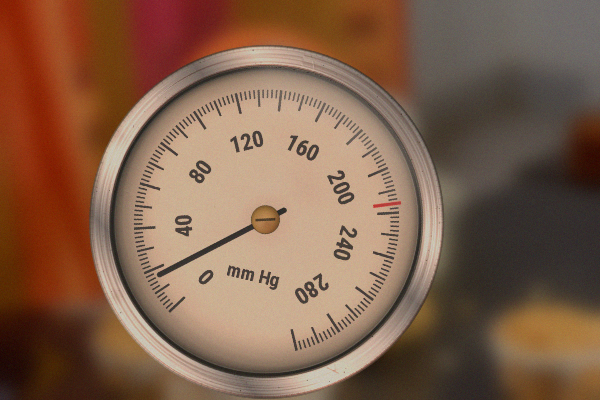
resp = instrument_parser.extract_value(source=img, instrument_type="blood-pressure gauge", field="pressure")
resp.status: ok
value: 16 mmHg
